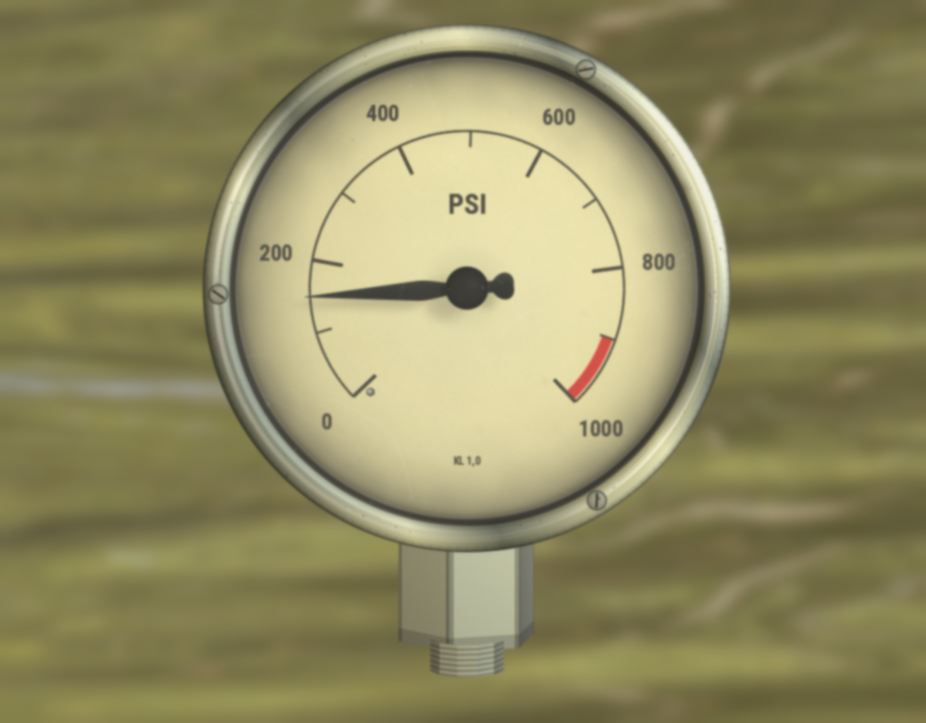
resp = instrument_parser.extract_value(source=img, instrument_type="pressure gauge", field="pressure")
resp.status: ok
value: 150 psi
